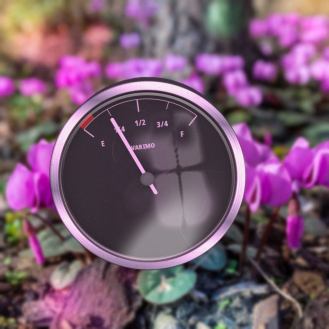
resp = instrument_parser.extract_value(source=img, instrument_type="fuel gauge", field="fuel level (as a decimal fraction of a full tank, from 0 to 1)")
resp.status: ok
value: 0.25
